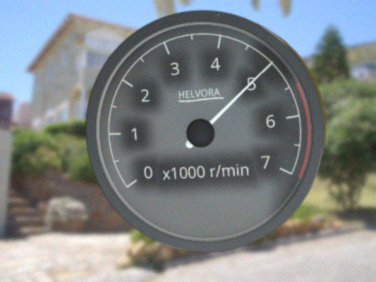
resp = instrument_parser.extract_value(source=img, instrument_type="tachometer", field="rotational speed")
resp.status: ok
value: 5000 rpm
